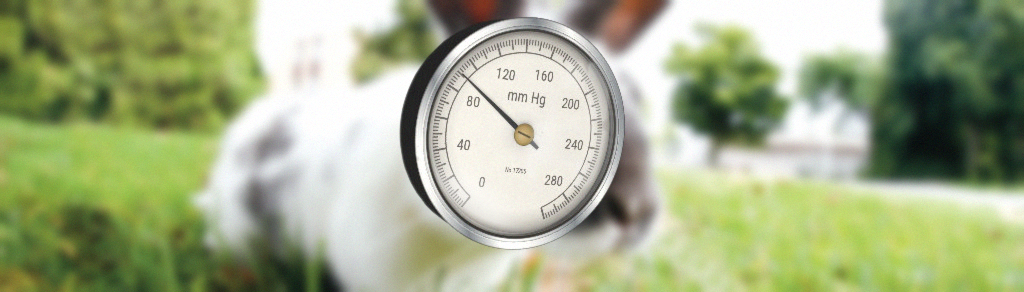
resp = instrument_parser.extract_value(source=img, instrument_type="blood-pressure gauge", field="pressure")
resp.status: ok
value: 90 mmHg
